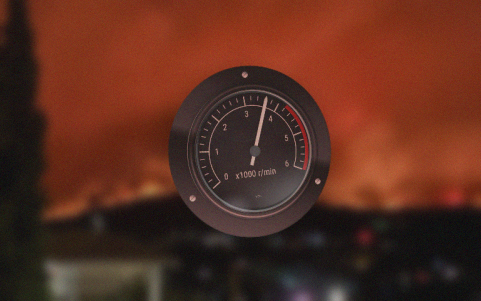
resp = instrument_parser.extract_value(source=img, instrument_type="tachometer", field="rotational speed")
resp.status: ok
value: 3600 rpm
